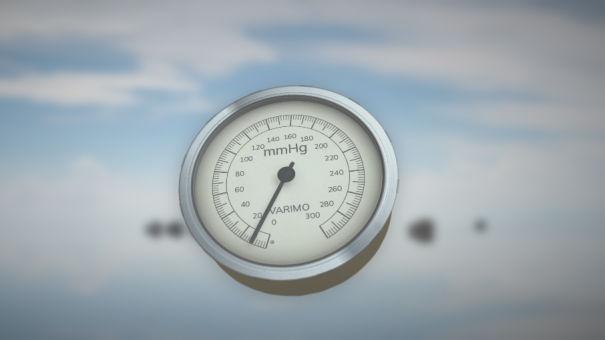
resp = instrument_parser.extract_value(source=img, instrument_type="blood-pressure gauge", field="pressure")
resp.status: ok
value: 10 mmHg
